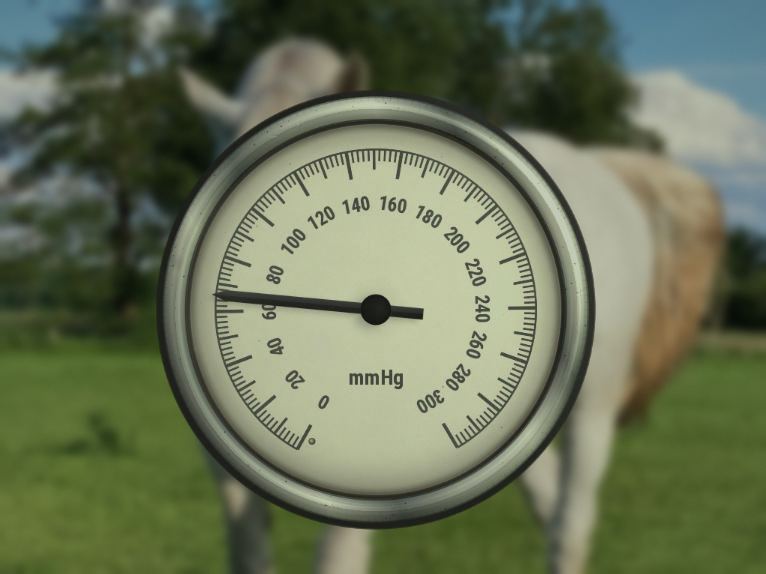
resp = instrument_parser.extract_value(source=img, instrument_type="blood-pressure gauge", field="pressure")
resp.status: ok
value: 66 mmHg
